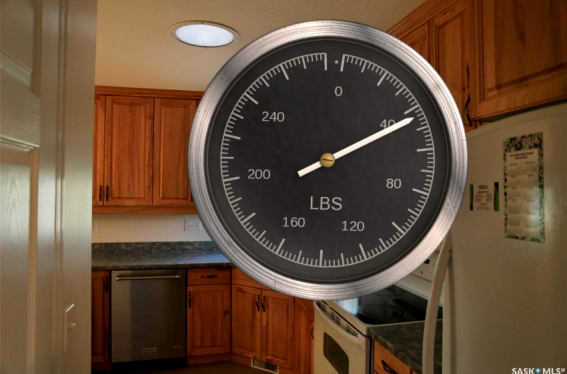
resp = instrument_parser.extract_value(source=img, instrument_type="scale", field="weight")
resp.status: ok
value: 44 lb
